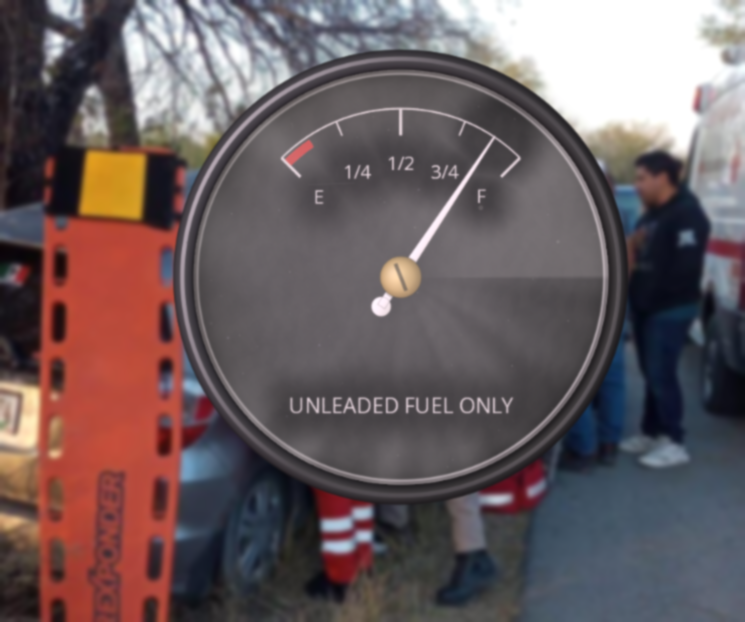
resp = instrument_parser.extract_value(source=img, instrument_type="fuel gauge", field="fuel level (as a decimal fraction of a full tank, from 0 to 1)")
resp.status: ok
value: 0.875
